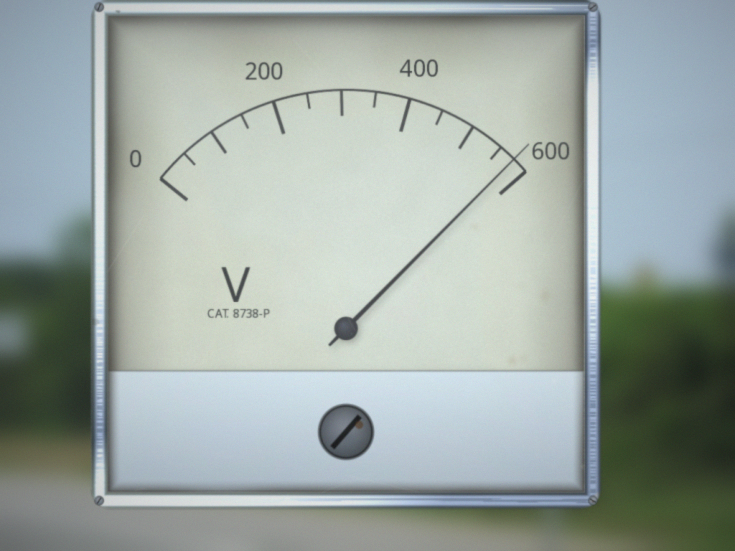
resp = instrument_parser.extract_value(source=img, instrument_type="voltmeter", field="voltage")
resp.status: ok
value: 575 V
